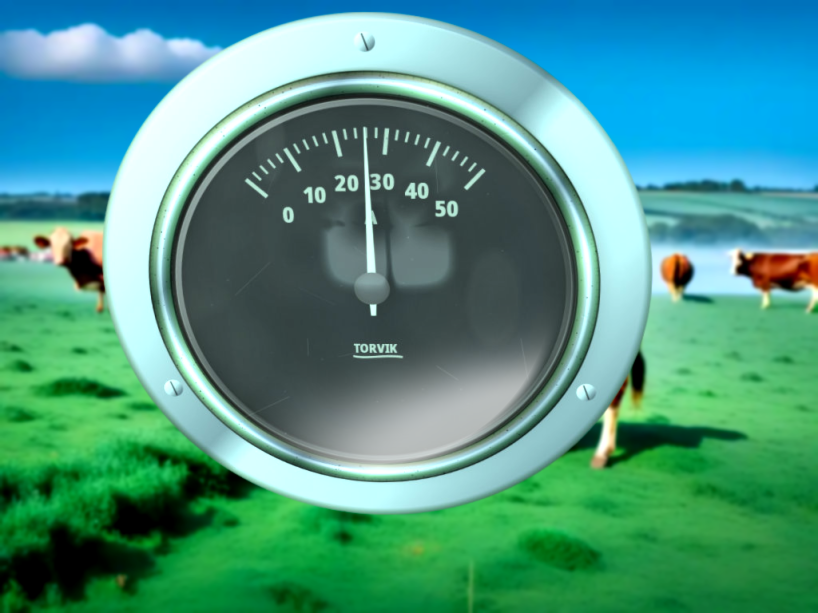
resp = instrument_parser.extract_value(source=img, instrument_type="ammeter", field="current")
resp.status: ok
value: 26 A
